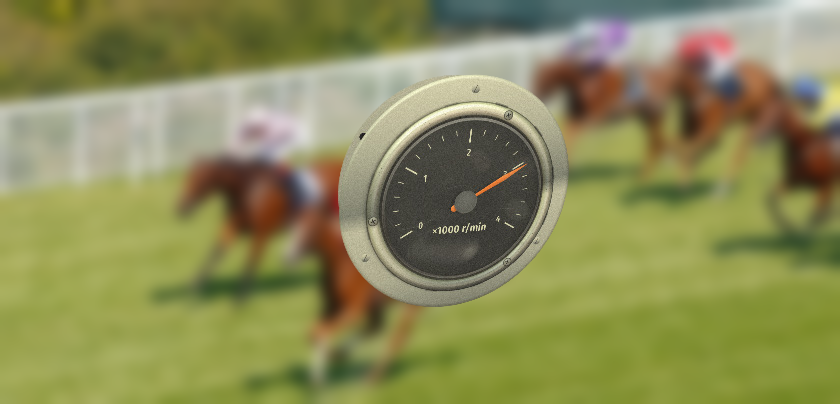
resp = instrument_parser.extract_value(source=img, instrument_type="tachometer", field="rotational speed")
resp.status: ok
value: 3000 rpm
